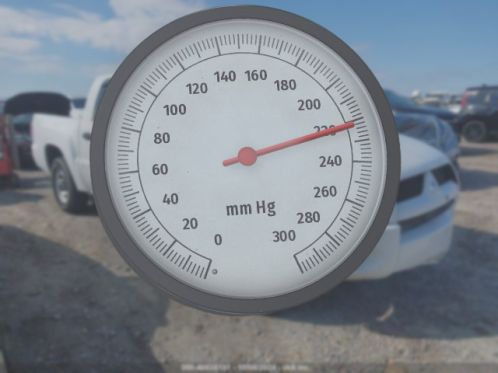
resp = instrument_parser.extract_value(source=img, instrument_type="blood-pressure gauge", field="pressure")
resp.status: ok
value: 222 mmHg
